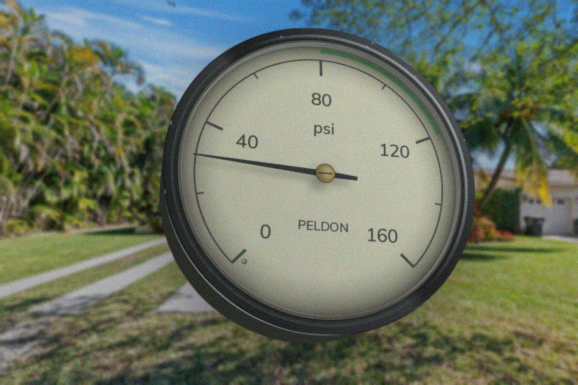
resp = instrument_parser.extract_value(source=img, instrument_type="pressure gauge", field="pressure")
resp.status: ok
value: 30 psi
